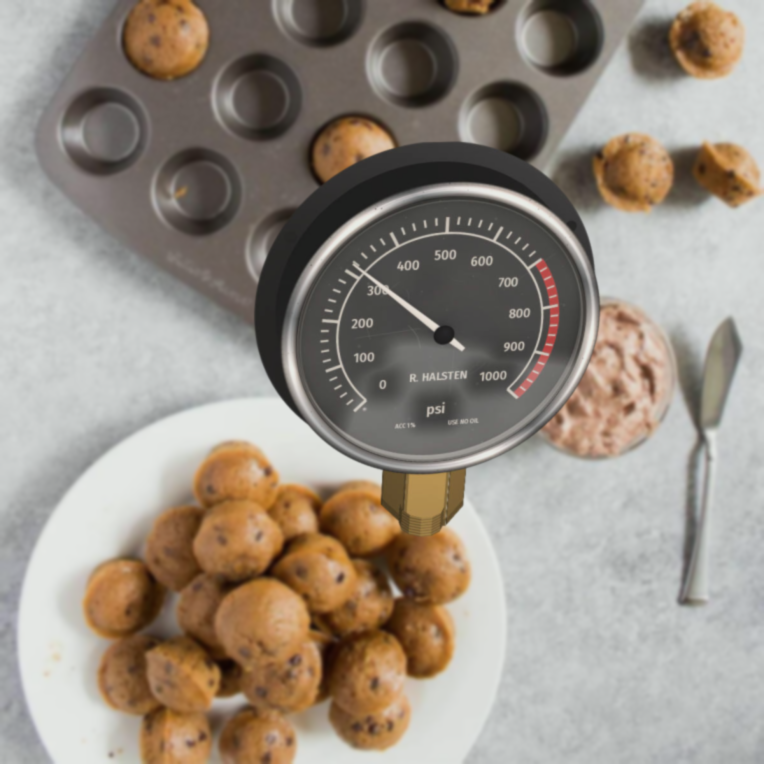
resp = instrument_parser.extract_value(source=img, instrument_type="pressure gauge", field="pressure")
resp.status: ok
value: 320 psi
